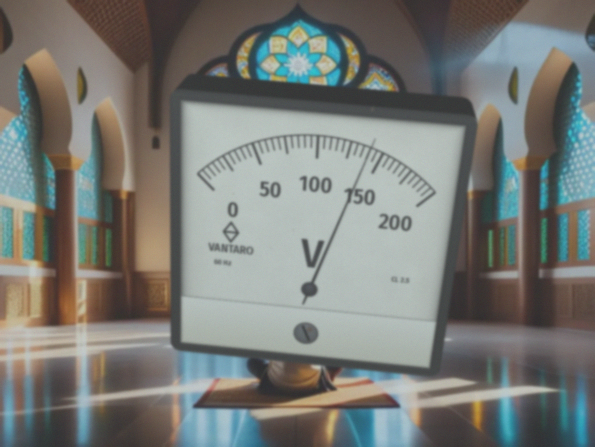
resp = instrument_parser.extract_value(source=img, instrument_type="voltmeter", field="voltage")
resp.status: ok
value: 140 V
